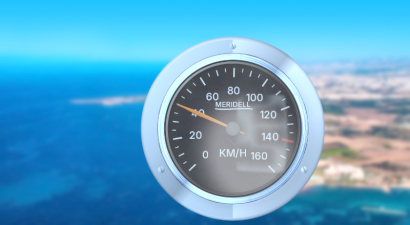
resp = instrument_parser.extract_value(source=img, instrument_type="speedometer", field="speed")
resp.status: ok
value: 40 km/h
